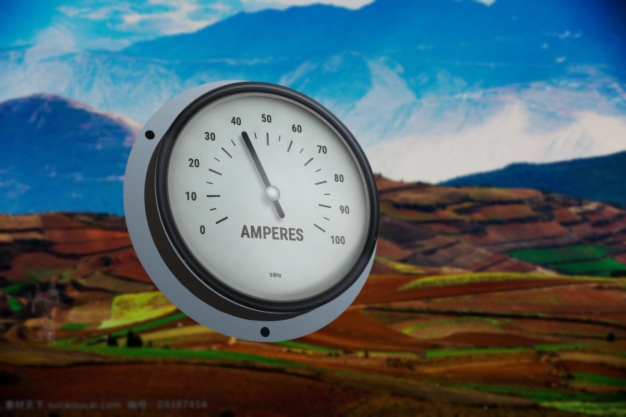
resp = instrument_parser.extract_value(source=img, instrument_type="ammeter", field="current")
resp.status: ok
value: 40 A
